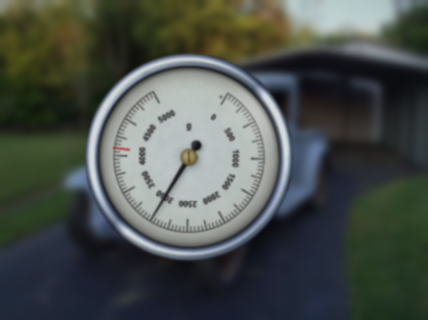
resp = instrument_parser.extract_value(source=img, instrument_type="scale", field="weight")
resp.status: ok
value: 3000 g
